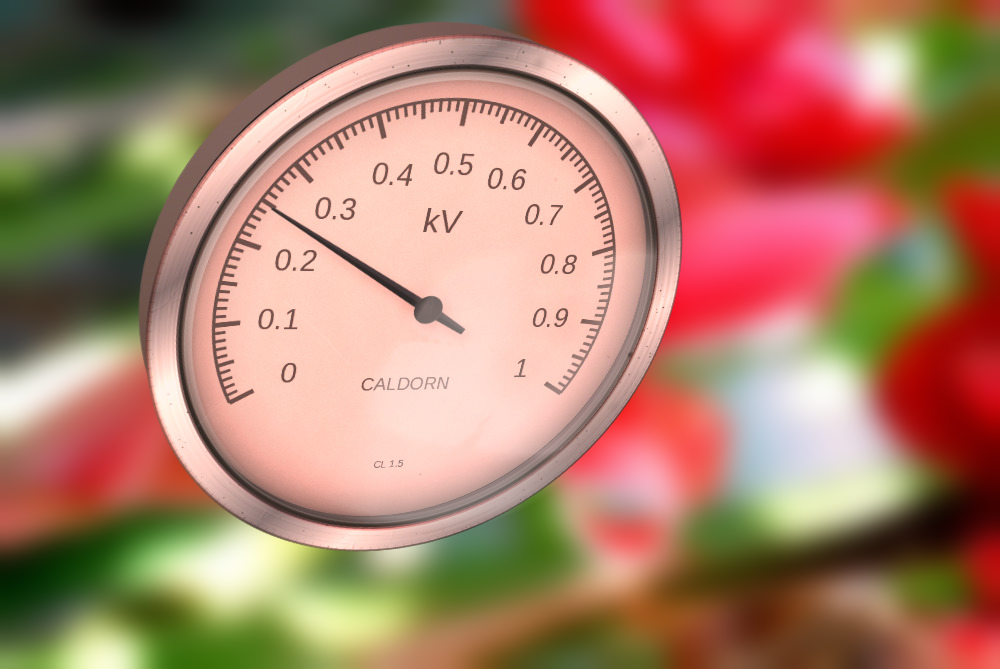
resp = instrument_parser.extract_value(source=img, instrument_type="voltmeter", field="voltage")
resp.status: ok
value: 0.25 kV
